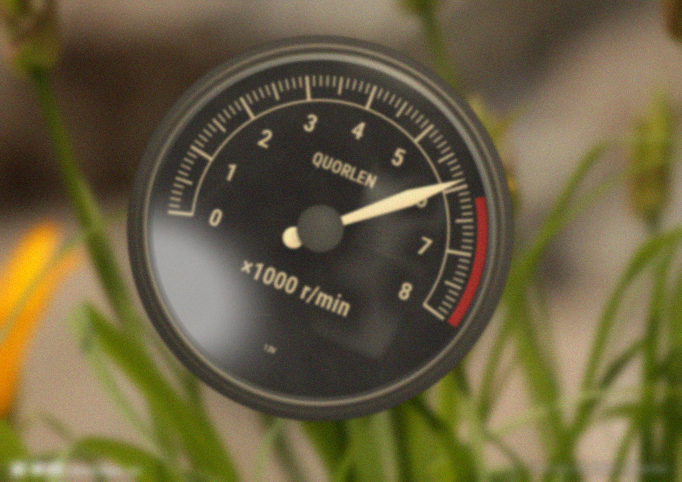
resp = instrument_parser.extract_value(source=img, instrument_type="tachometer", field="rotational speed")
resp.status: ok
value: 5900 rpm
